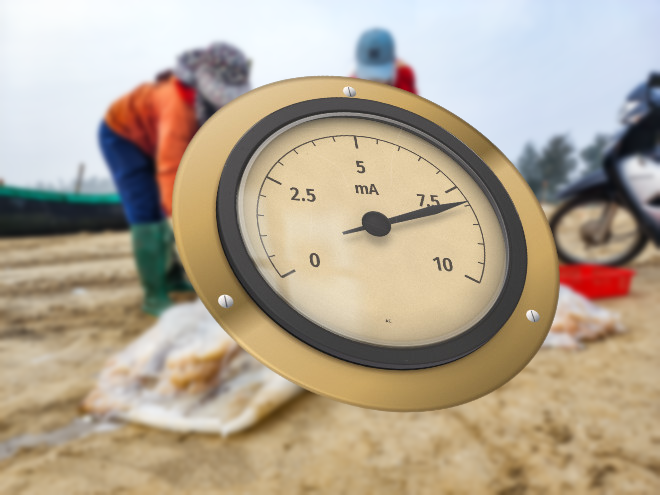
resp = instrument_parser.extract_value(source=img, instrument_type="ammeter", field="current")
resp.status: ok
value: 8 mA
